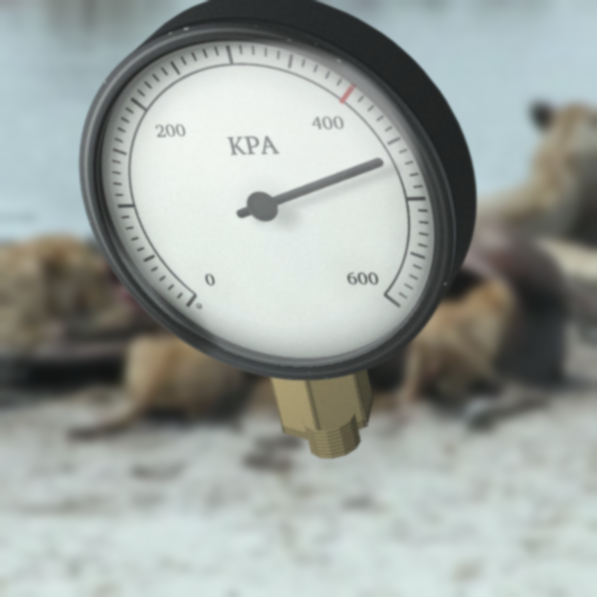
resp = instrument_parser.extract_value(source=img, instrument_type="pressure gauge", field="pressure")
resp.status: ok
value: 460 kPa
